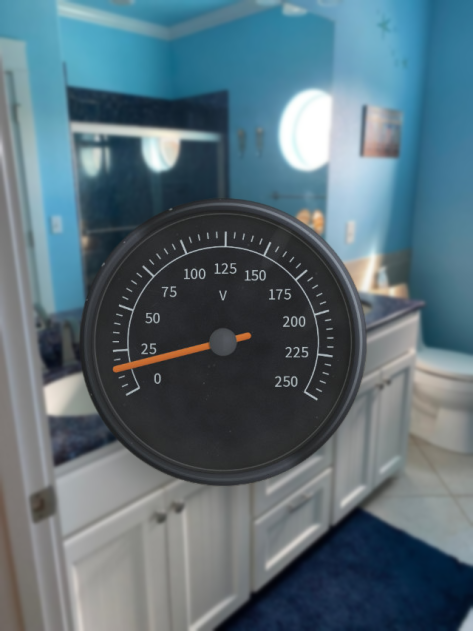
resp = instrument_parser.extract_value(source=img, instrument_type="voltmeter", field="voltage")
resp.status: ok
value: 15 V
